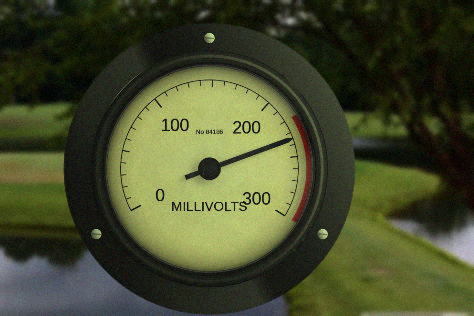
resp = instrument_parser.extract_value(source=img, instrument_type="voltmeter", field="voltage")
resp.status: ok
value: 235 mV
